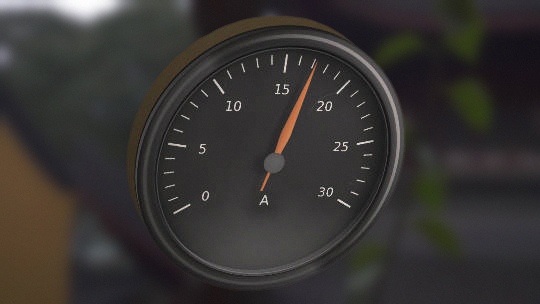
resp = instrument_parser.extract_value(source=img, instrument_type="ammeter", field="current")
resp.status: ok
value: 17 A
